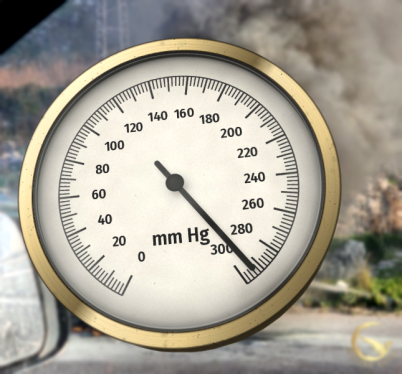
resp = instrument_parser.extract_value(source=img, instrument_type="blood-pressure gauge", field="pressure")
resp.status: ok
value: 294 mmHg
